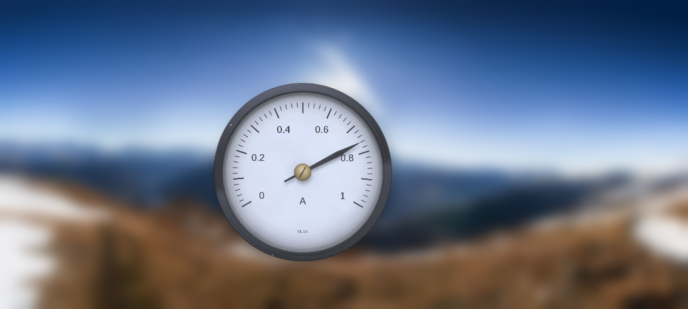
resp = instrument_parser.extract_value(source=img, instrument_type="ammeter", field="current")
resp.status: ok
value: 0.76 A
